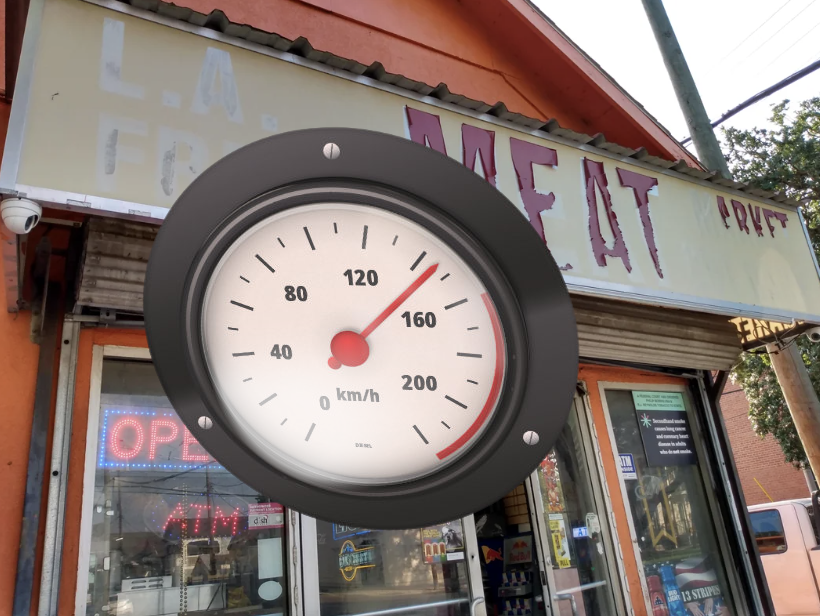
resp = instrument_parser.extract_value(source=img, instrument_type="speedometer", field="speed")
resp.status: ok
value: 145 km/h
